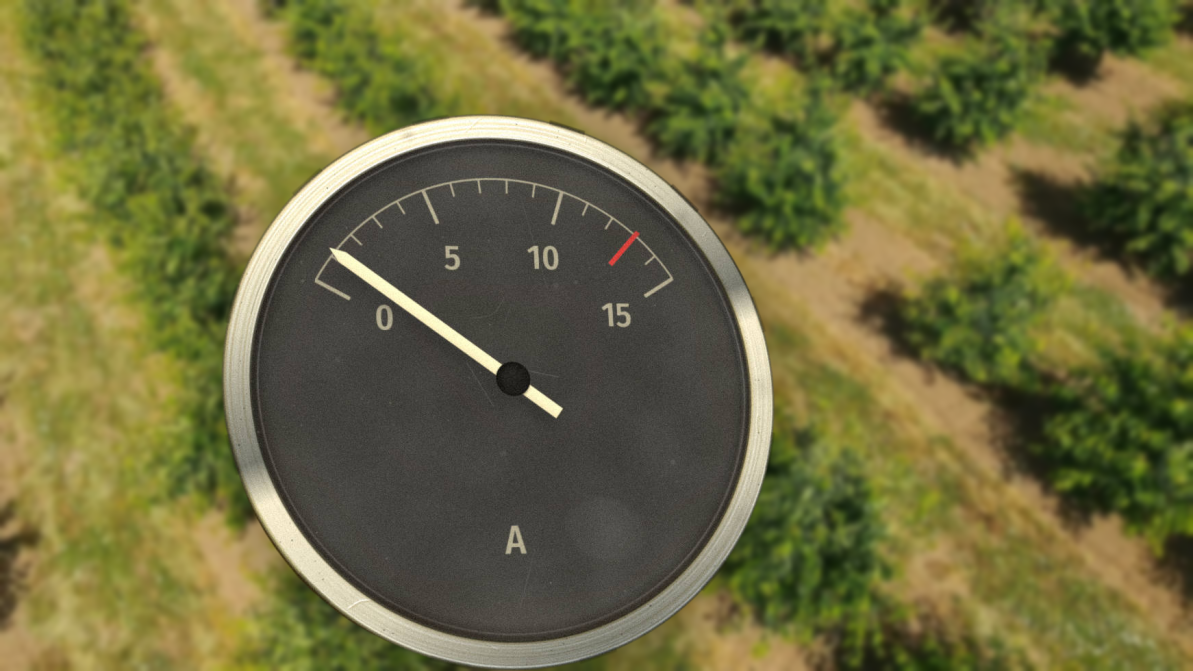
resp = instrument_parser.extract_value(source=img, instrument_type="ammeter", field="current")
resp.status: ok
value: 1 A
